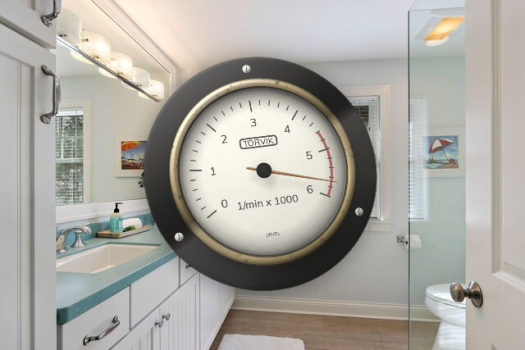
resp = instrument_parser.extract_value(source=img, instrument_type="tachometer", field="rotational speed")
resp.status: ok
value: 5700 rpm
